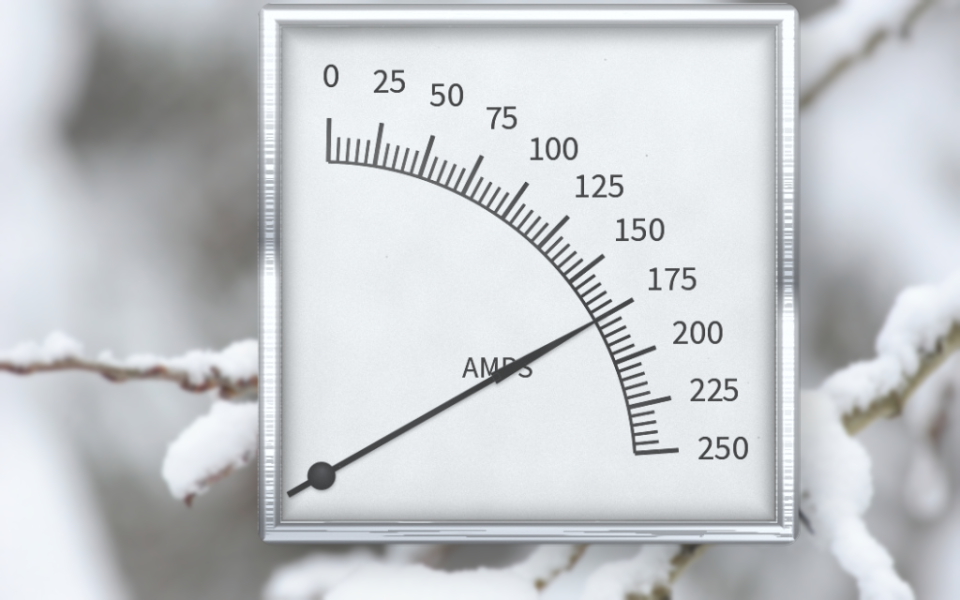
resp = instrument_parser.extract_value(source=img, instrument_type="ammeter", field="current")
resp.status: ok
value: 175 A
